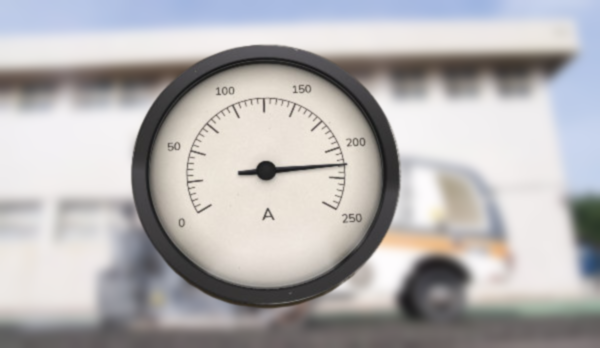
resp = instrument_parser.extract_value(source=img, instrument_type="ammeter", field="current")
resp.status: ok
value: 215 A
